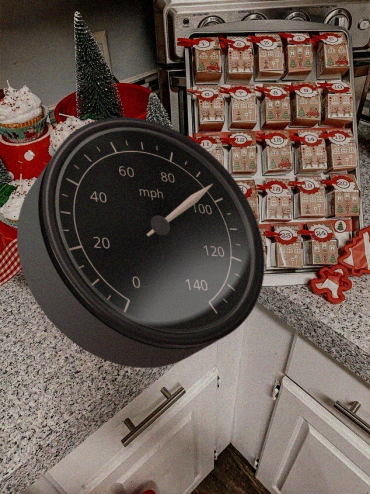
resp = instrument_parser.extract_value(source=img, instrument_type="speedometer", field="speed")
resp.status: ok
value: 95 mph
